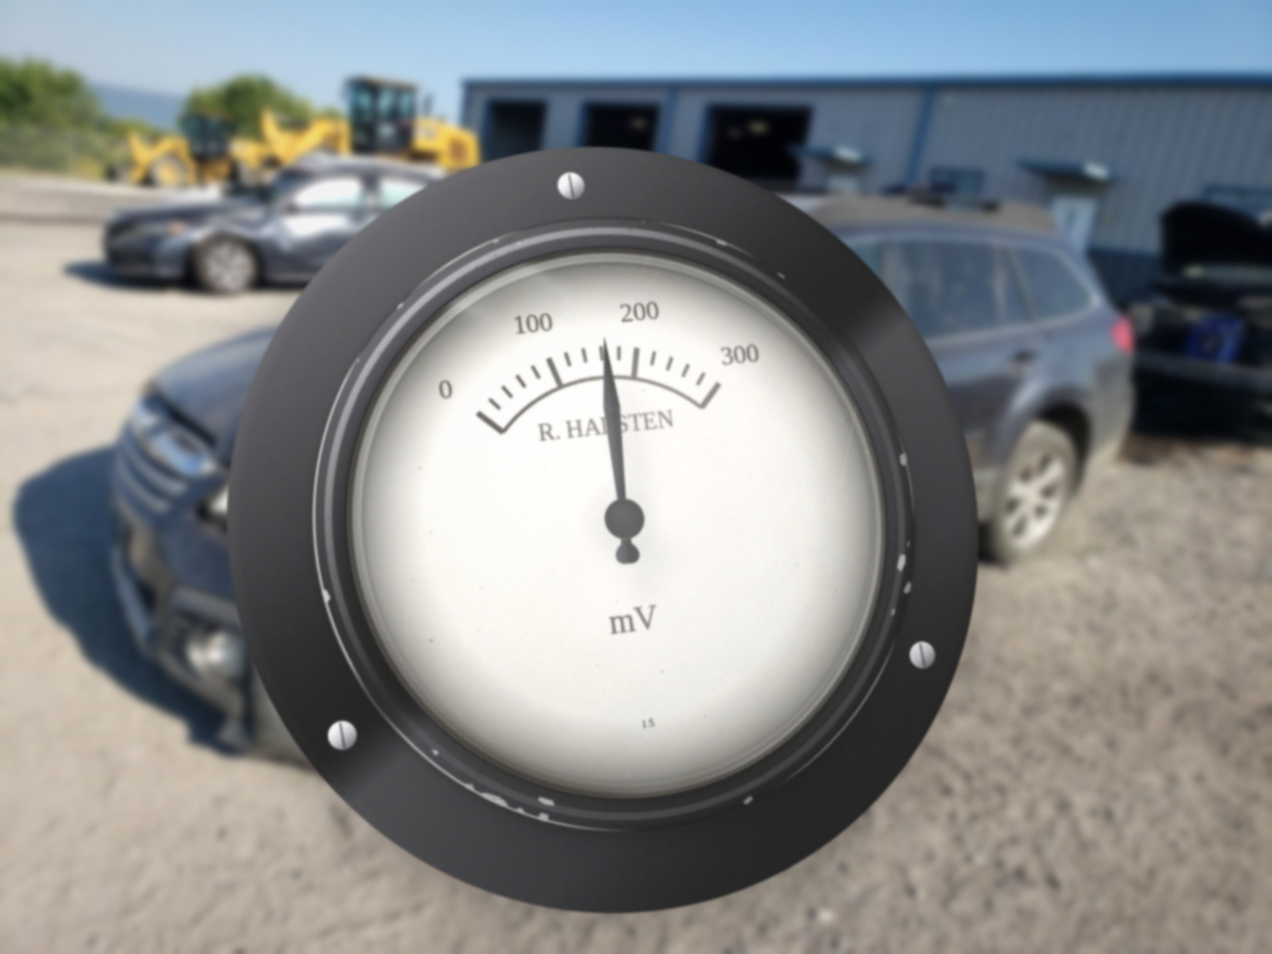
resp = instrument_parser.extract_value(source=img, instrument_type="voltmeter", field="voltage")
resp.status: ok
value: 160 mV
